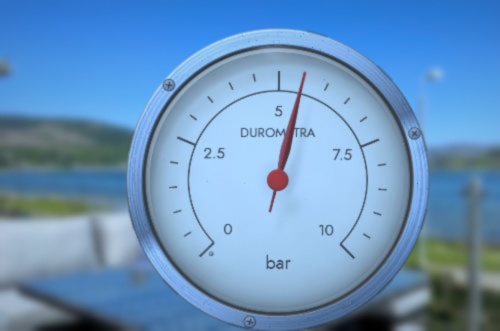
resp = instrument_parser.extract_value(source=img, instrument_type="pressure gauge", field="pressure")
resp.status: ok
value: 5.5 bar
